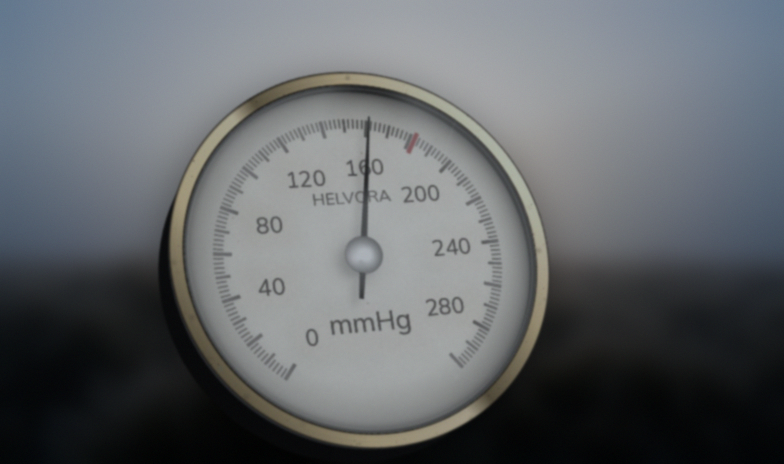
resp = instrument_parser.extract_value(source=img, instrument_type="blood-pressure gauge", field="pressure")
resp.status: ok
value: 160 mmHg
